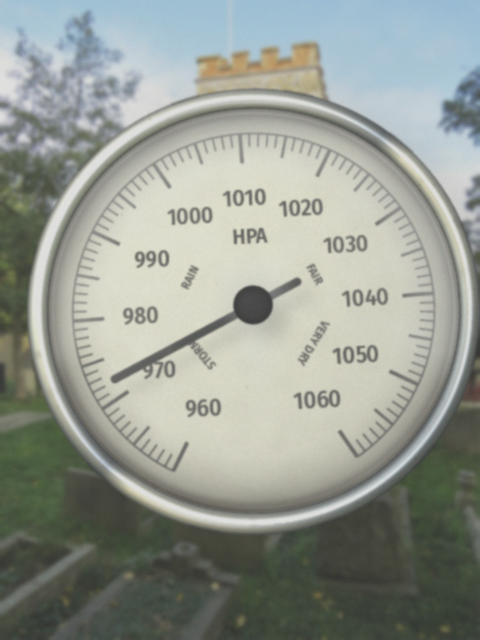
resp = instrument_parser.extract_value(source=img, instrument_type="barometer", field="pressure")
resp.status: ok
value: 972 hPa
